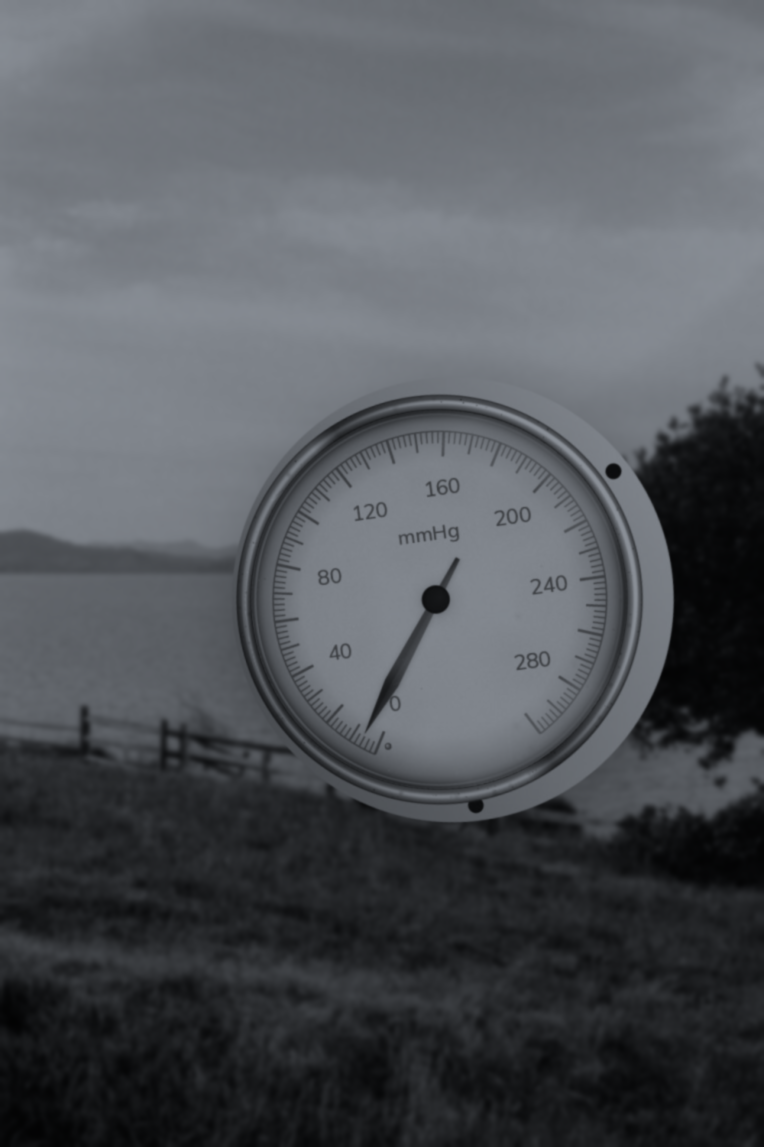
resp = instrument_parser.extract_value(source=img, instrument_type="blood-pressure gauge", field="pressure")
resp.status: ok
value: 6 mmHg
